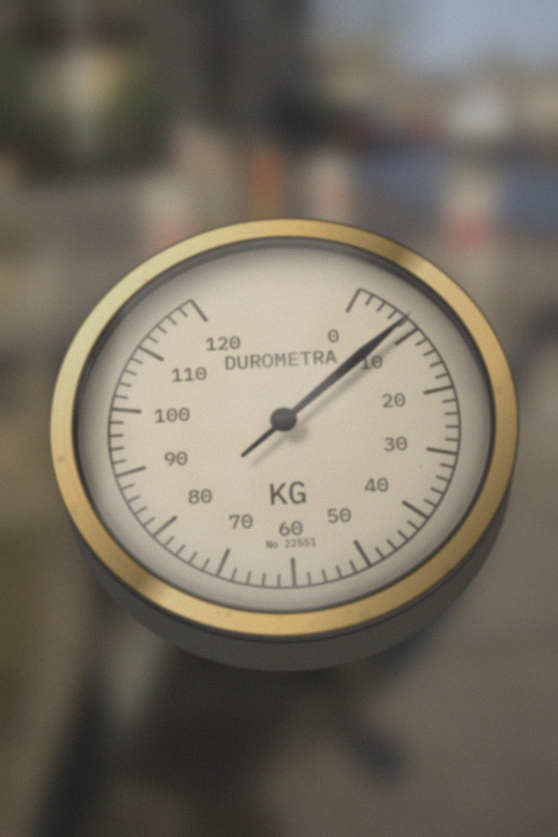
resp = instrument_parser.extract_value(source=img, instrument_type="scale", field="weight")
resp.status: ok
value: 8 kg
